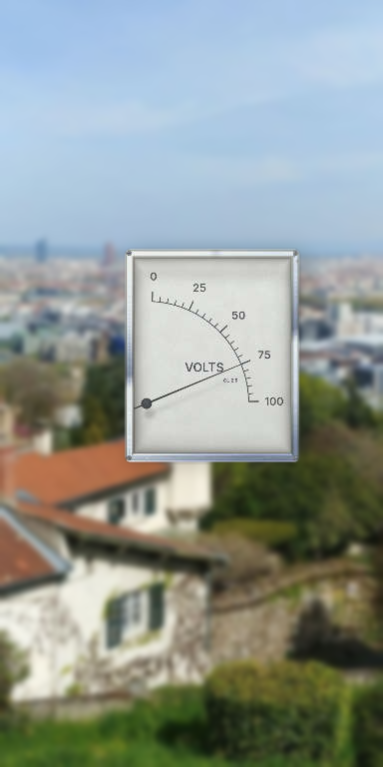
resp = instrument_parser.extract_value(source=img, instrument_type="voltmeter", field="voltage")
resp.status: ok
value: 75 V
